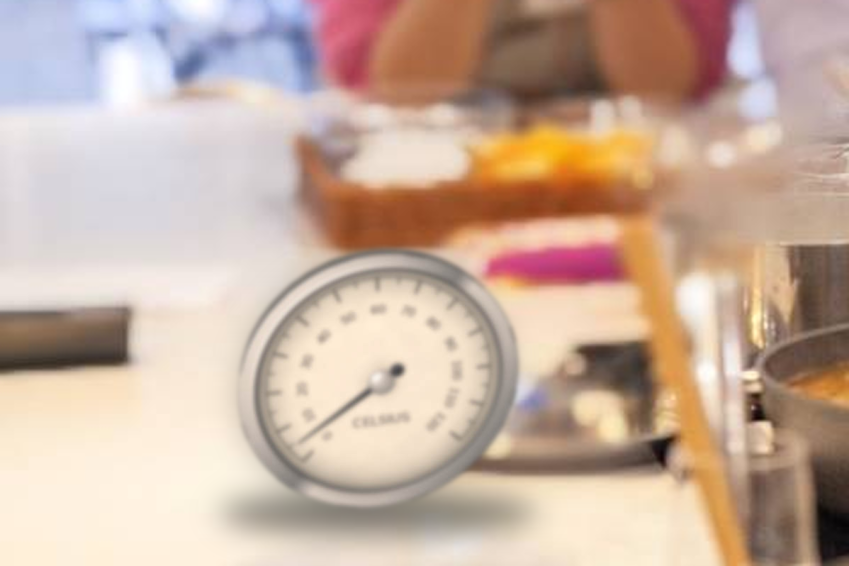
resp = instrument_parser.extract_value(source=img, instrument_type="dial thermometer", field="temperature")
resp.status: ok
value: 5 °C
